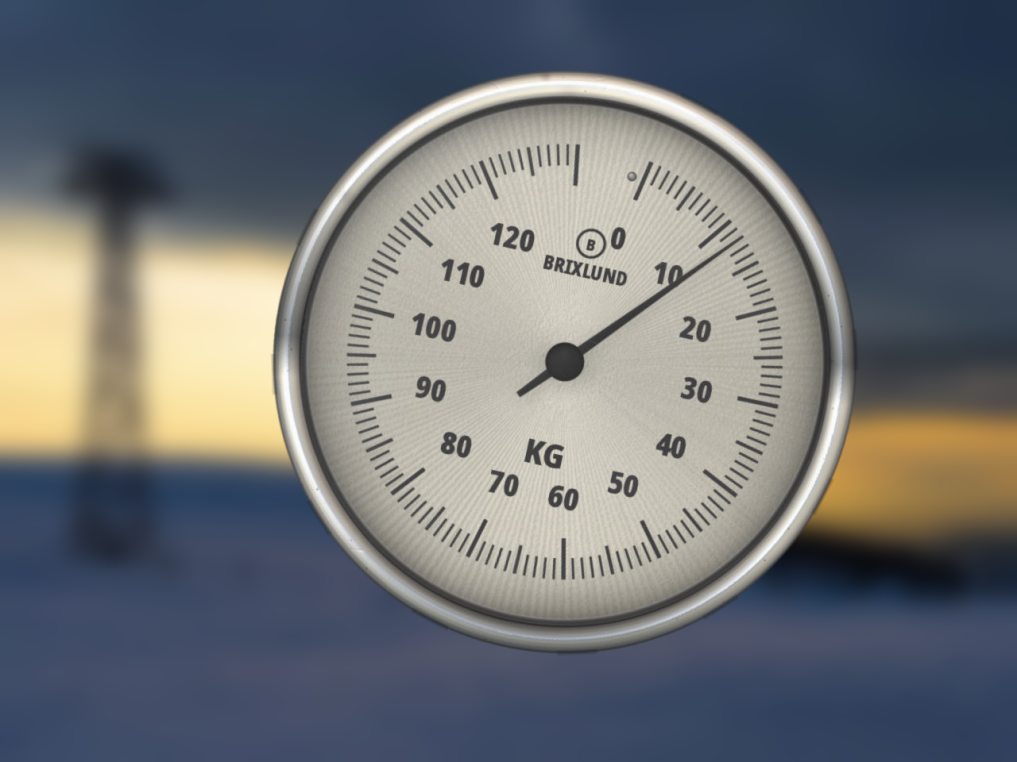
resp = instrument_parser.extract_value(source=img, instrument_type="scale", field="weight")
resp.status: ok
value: 12 kg
